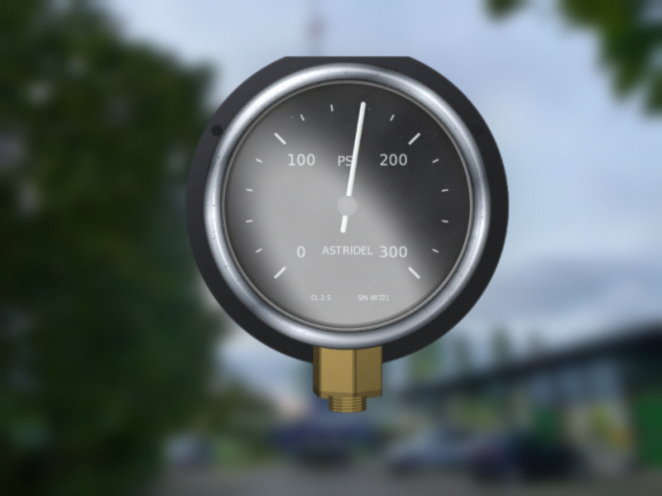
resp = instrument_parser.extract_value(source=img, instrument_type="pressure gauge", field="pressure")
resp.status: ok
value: 160 psi
